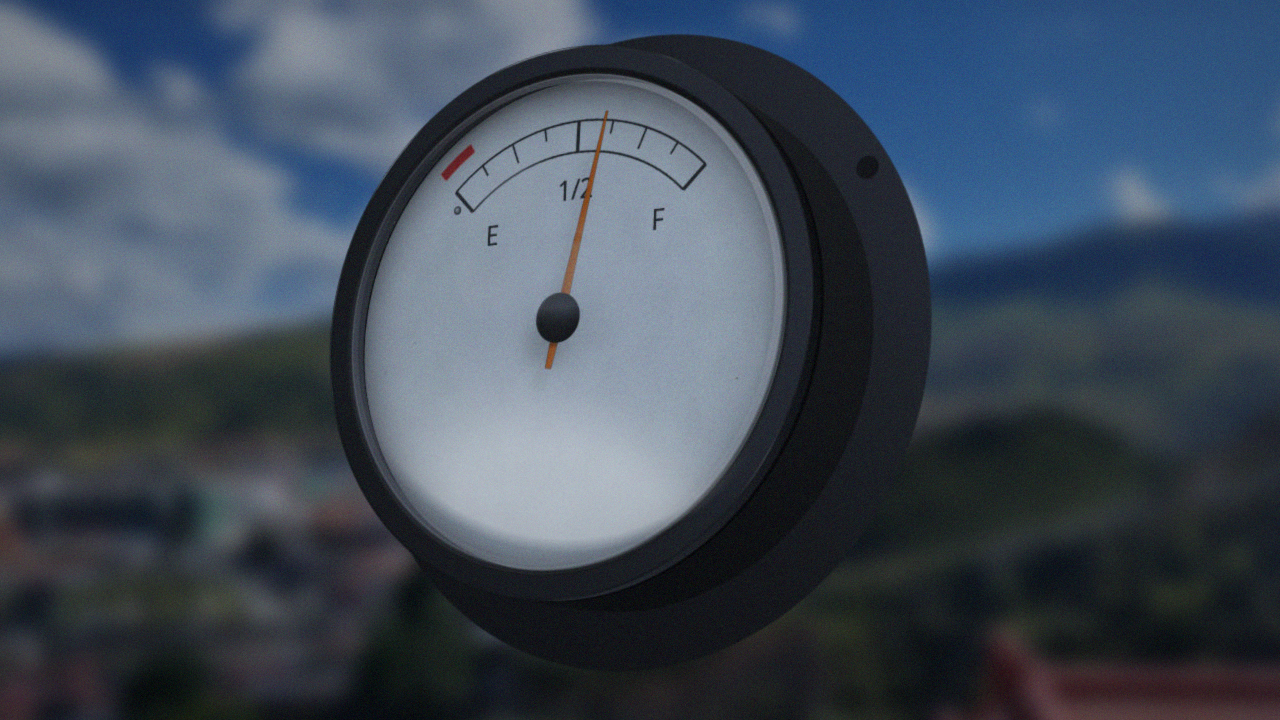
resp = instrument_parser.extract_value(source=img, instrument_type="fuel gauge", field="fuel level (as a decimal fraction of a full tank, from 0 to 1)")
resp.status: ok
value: 0.625
